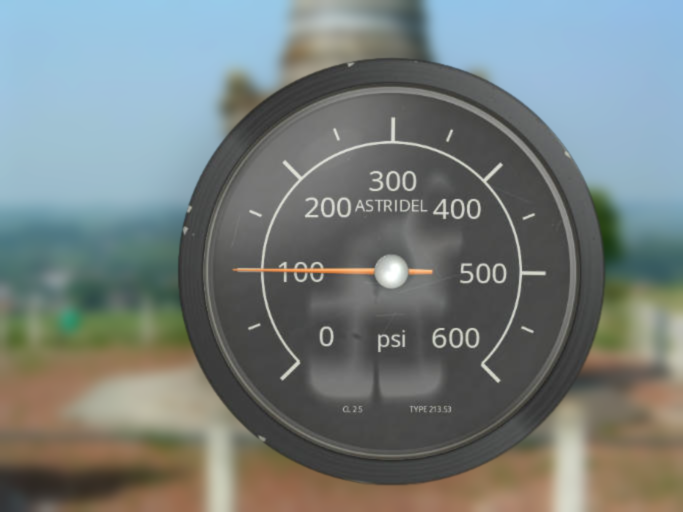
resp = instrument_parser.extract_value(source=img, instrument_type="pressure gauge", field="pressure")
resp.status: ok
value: 100 psi
